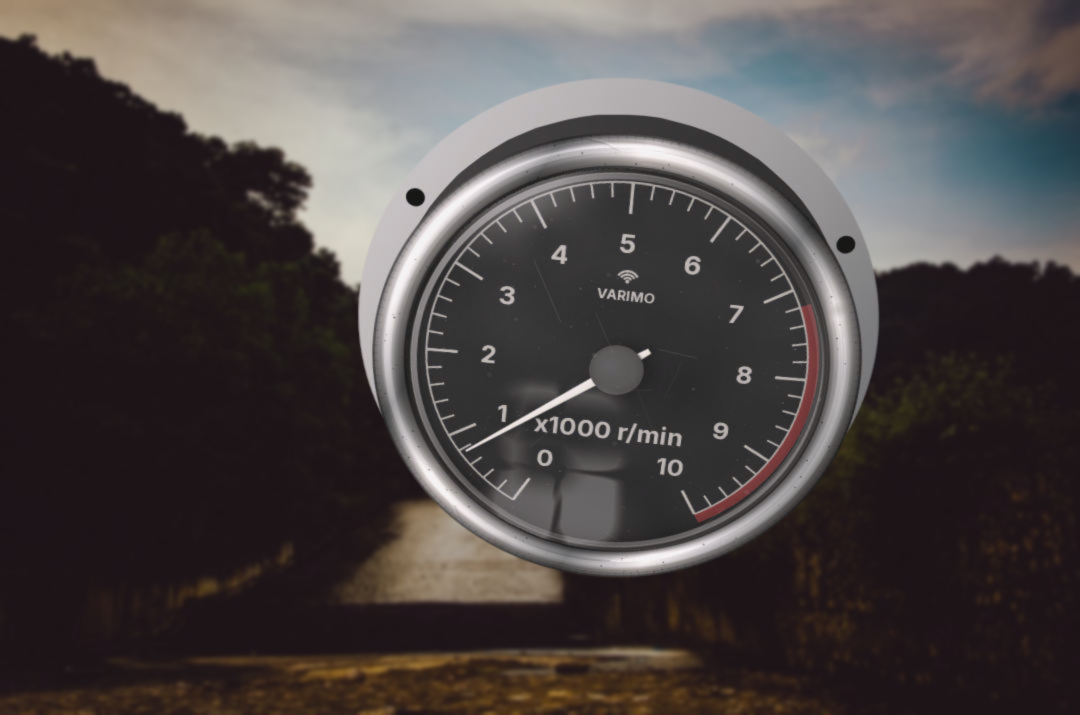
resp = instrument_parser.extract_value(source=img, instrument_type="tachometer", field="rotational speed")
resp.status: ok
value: 800 rpm
